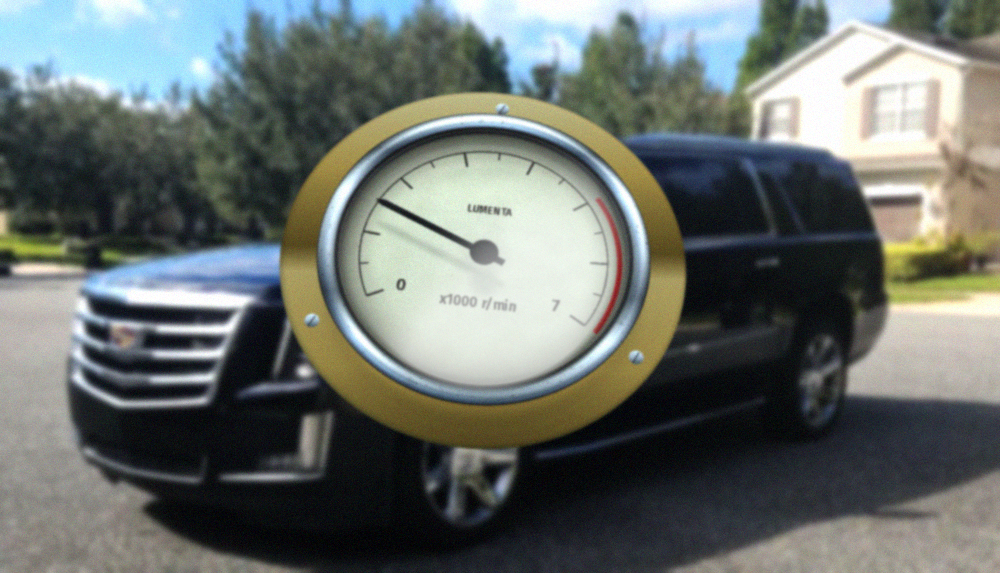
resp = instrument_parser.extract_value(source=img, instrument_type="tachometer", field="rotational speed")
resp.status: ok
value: 1500 rpm
